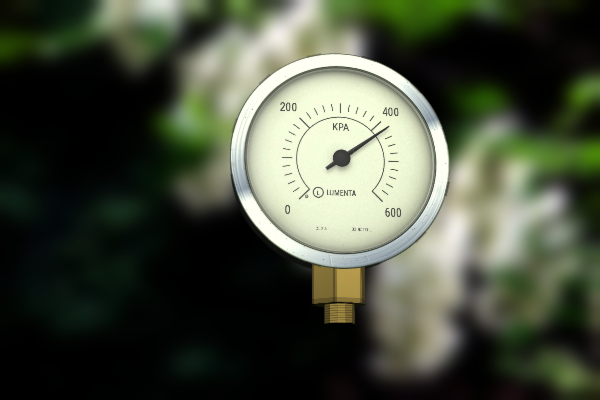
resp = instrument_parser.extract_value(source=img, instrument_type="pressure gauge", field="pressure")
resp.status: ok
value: 420 kPa
